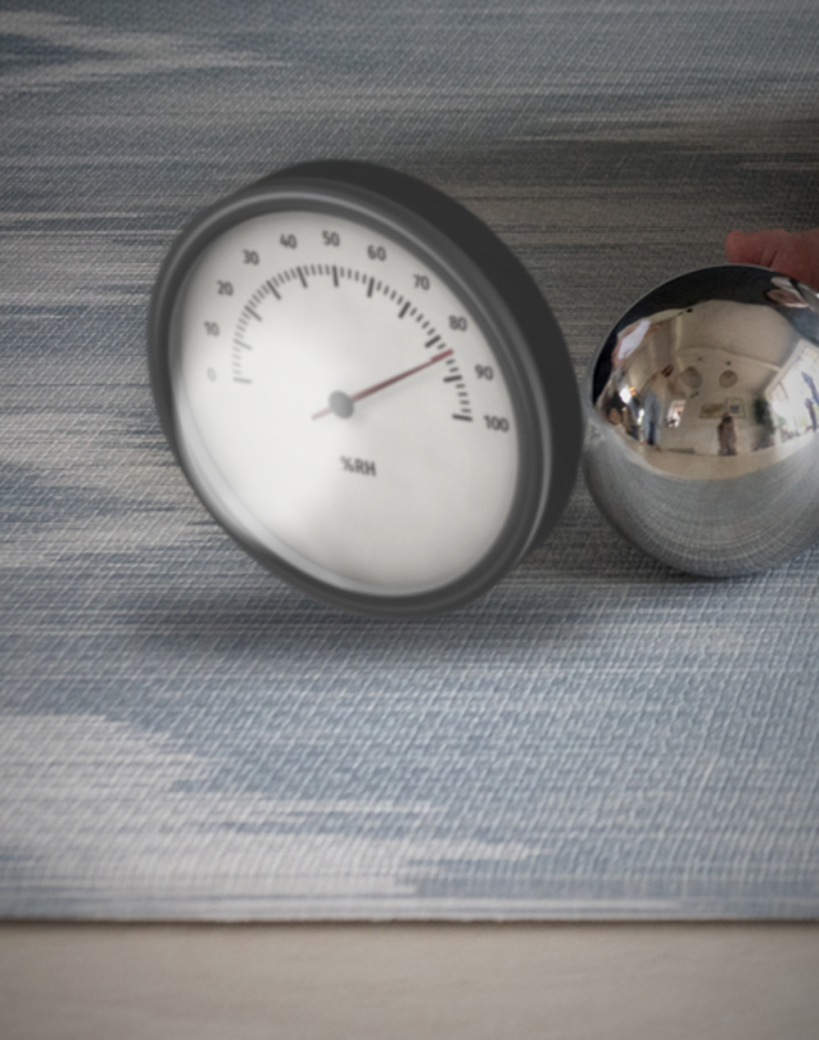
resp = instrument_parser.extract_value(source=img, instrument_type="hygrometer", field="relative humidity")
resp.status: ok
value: 84 %
